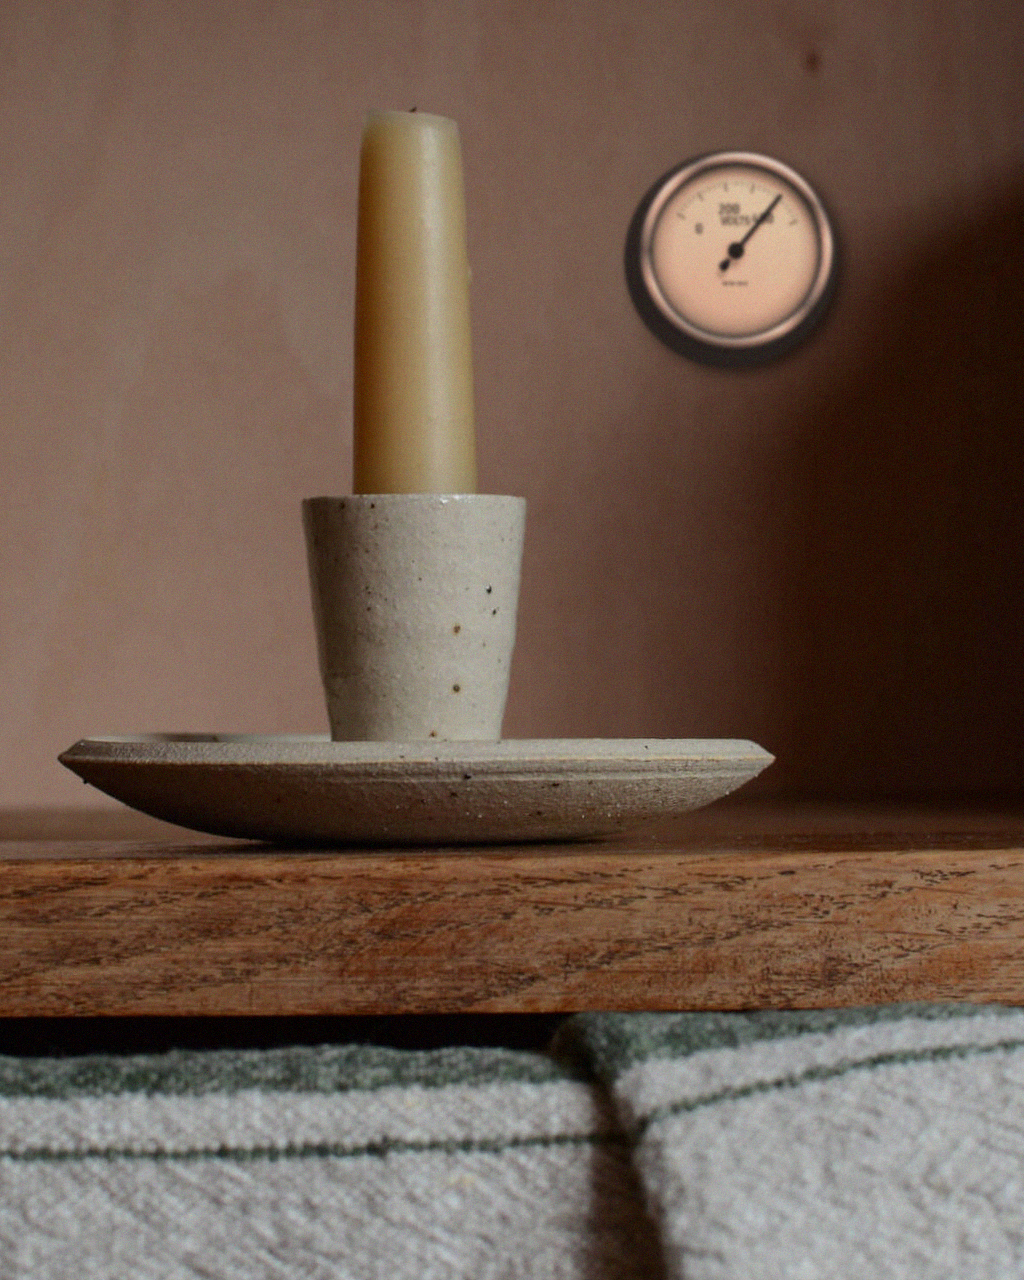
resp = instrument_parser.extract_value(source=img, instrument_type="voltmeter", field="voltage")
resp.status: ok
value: 400 V
